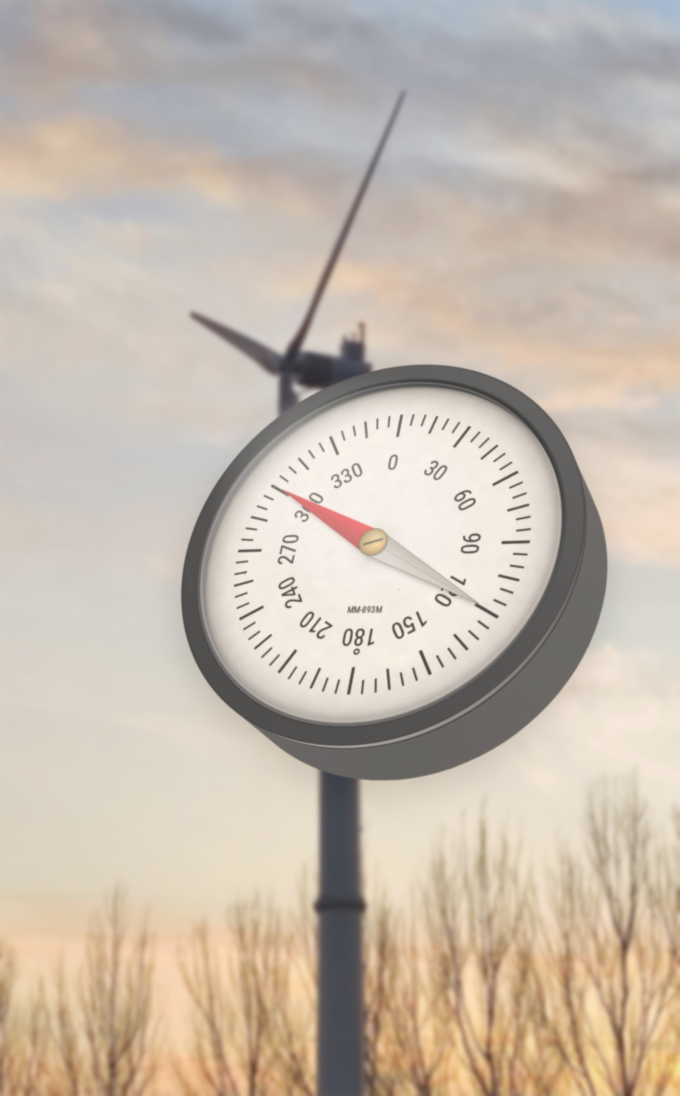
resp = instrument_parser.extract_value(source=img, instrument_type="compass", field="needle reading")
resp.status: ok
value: 300 °
